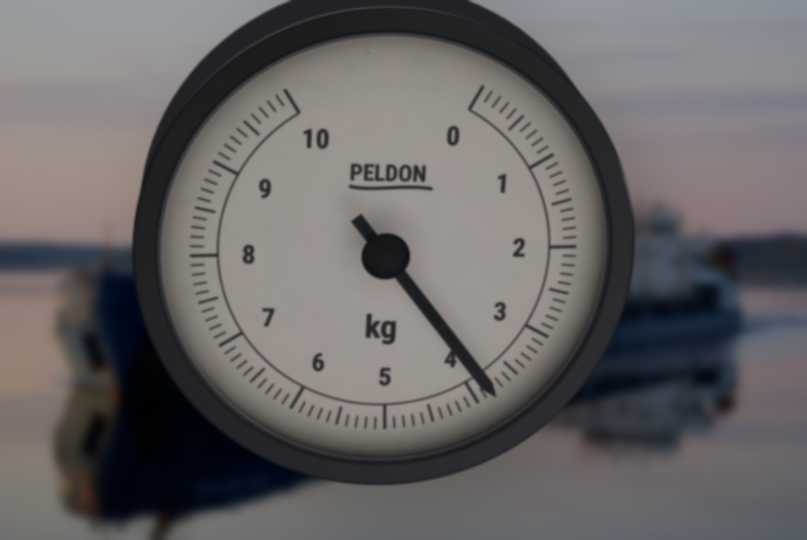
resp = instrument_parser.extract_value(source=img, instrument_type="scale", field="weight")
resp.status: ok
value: 3.8 kg
